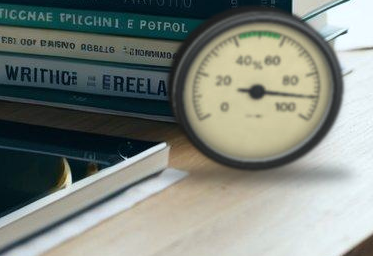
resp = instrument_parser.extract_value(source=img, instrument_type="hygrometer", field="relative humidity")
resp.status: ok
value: 90 %
